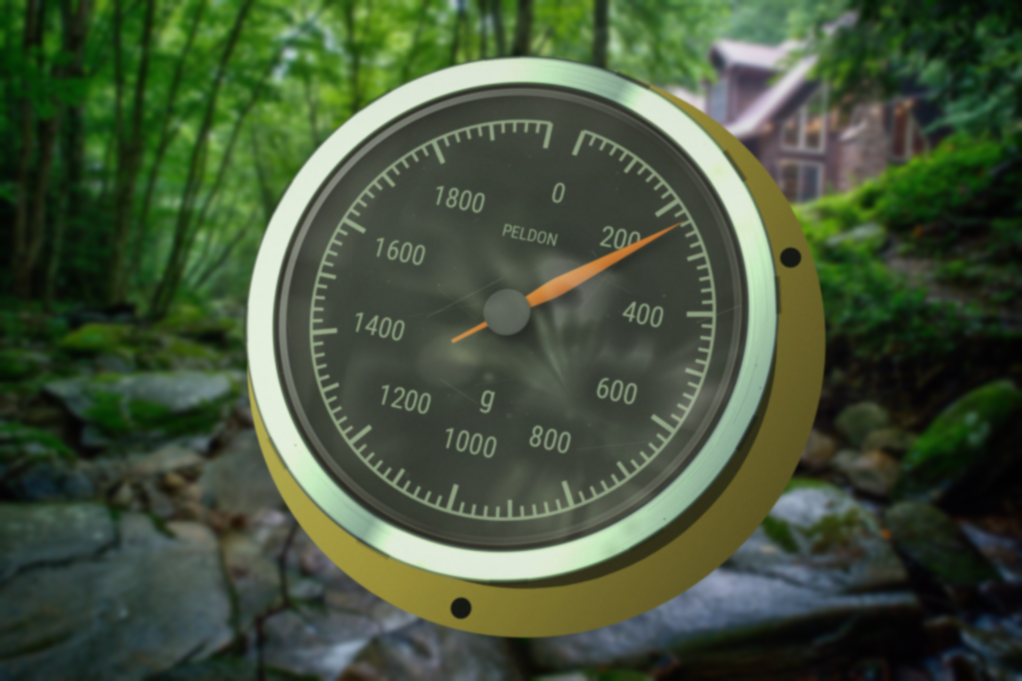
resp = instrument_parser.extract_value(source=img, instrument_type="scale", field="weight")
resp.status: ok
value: 240 g
